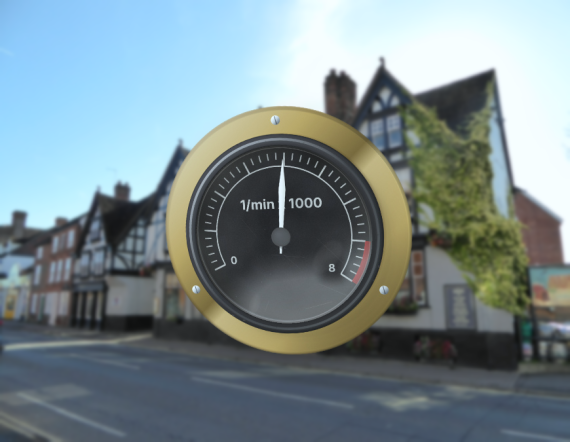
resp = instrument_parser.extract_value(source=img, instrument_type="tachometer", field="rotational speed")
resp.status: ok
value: 4000 rpm
